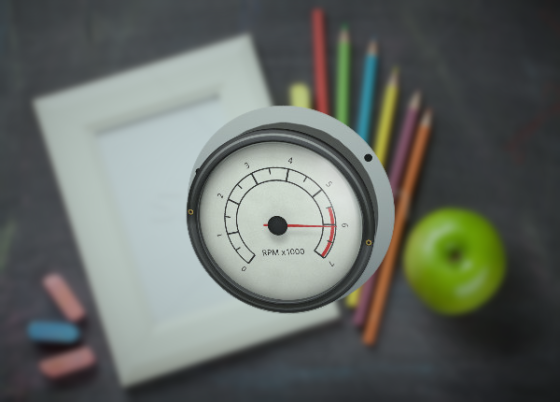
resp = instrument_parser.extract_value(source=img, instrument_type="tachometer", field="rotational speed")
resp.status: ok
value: 6000 rpm
